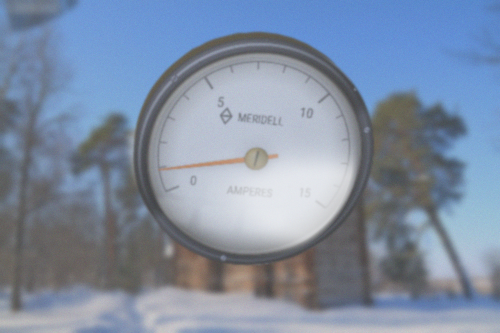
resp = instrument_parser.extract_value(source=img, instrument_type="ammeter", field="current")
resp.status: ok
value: 1 A
